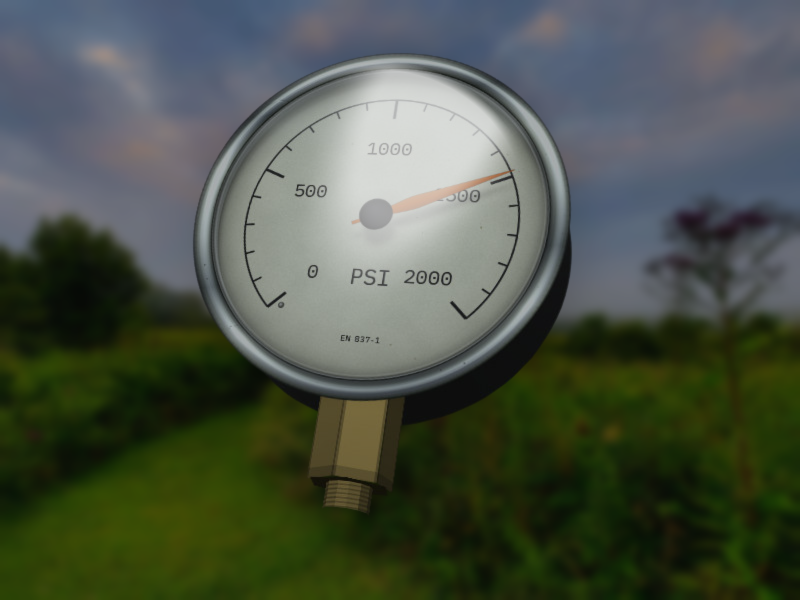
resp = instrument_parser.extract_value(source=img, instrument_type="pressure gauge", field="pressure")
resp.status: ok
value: 1500 psi
